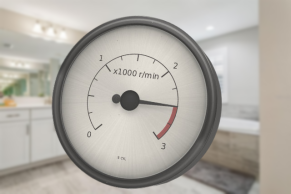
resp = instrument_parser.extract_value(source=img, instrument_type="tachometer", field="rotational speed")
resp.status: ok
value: 2500 rpm
